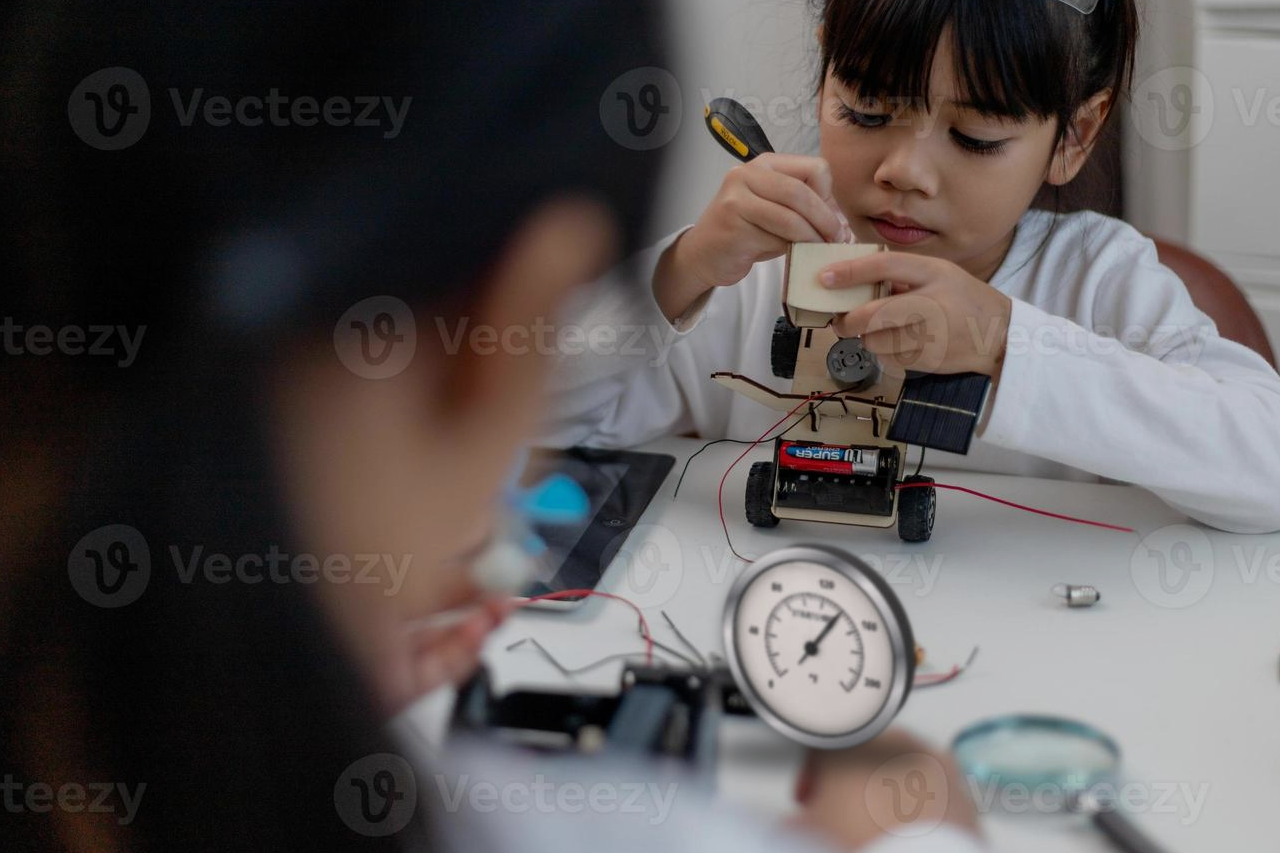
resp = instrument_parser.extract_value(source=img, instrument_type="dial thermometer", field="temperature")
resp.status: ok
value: 140 °F
